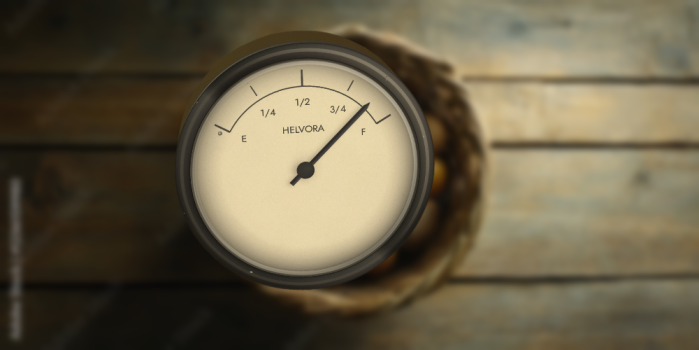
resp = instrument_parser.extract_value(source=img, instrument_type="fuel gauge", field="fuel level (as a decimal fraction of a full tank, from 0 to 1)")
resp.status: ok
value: 0.875
